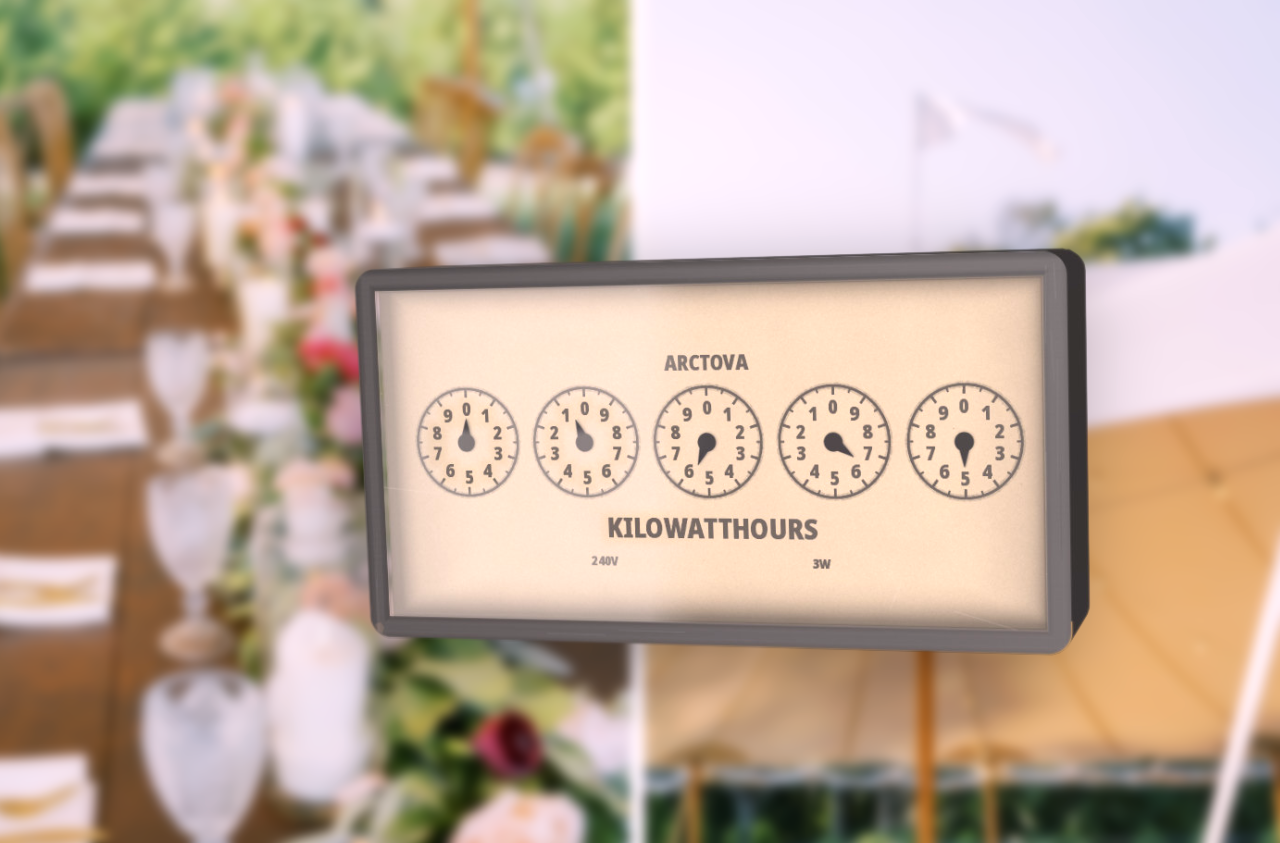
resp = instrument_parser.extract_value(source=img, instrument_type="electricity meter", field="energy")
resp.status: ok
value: 565 kWh
